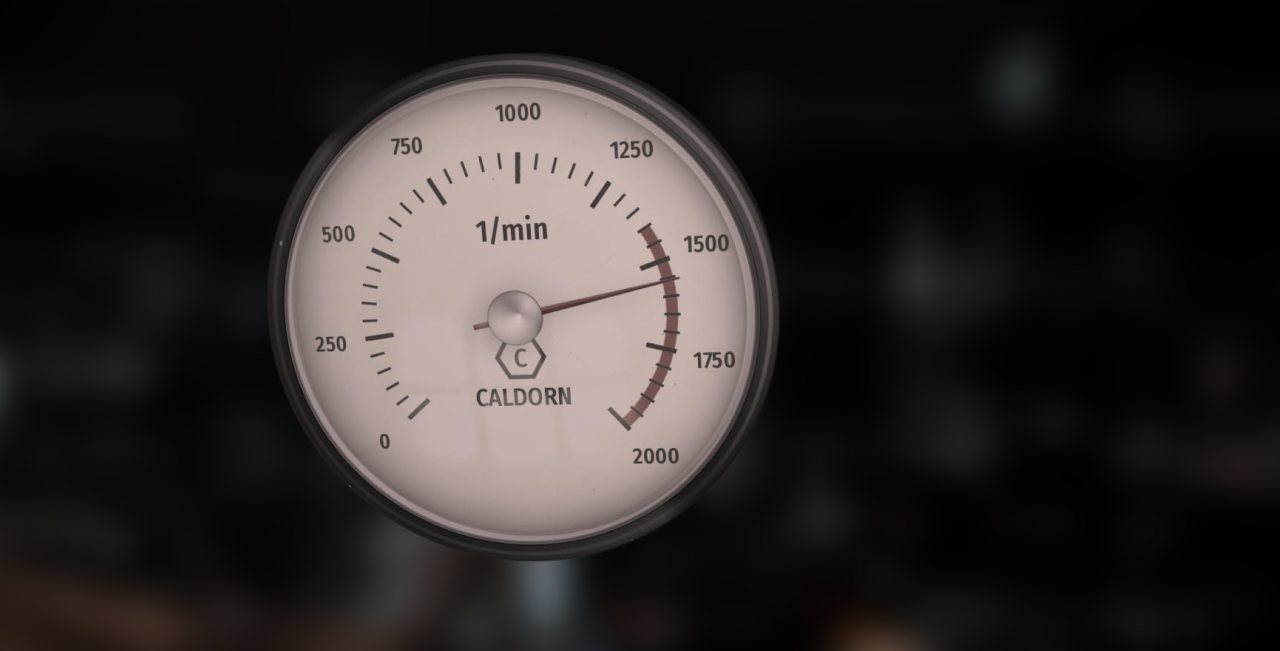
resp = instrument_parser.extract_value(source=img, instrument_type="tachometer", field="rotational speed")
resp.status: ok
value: 1550 rpm
